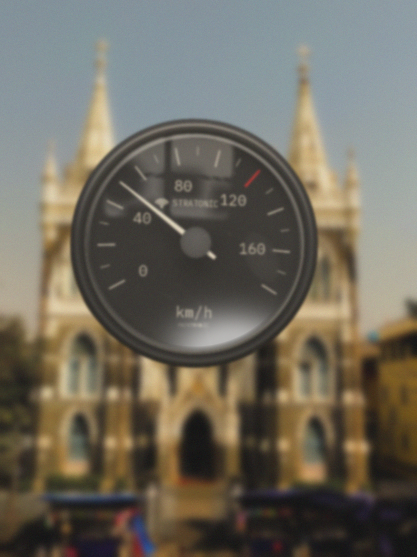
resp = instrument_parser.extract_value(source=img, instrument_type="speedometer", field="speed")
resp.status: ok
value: 50 km/h
